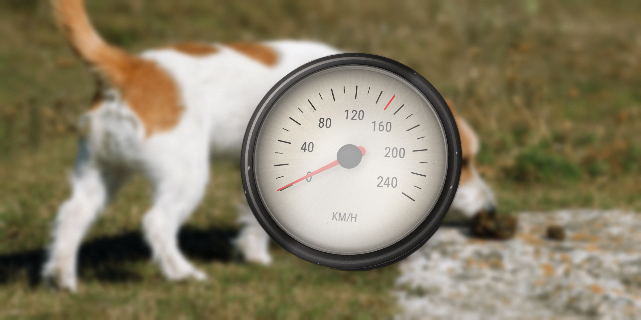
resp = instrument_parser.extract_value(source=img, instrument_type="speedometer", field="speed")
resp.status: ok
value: 0 km/h
